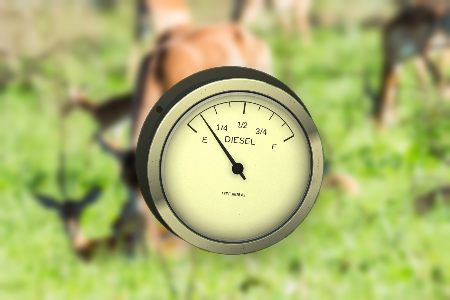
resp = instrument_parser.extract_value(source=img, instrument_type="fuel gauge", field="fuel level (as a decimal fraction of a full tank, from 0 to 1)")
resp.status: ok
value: 0.125
